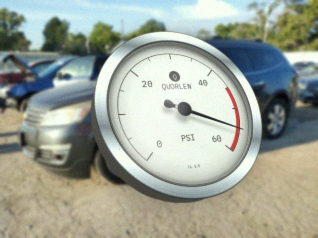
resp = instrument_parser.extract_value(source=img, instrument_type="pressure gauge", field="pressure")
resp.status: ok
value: 55 psi
